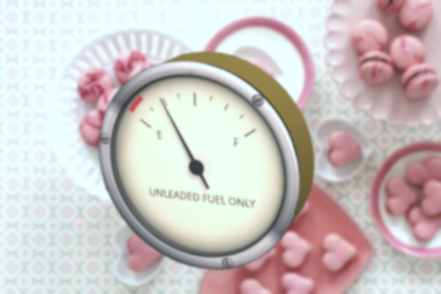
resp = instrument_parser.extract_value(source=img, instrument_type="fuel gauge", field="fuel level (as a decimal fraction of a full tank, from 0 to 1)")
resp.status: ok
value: 0.25
